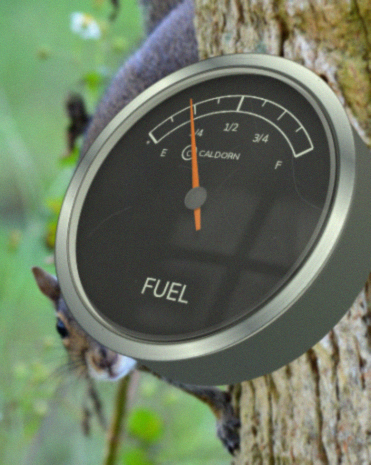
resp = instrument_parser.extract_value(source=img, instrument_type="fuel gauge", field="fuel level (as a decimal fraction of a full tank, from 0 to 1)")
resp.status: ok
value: 0.25
